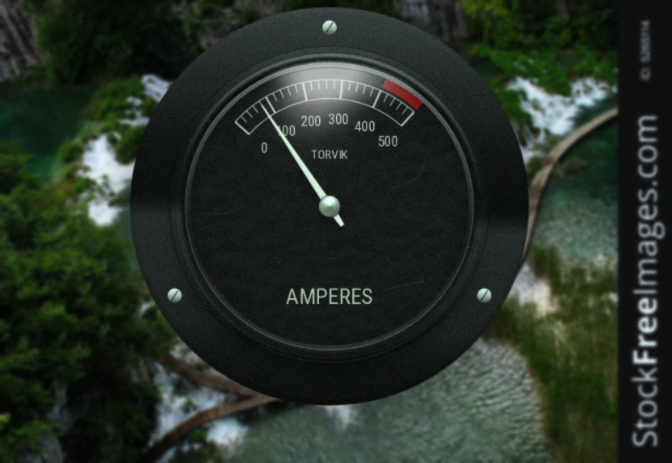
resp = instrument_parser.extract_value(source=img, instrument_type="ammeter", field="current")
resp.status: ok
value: 80 A
